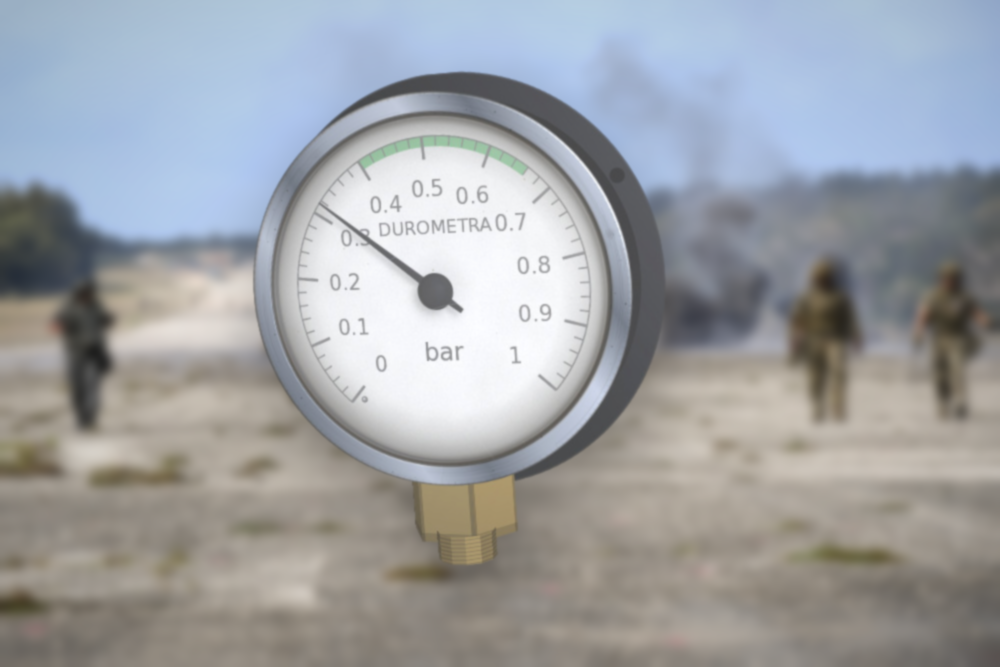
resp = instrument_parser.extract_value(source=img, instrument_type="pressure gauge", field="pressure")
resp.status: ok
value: 0.32 bar
